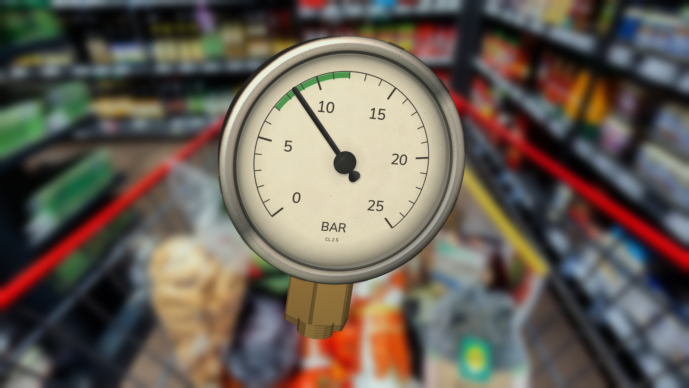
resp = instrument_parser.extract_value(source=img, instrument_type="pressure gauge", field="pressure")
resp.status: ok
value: 8.5 bar
